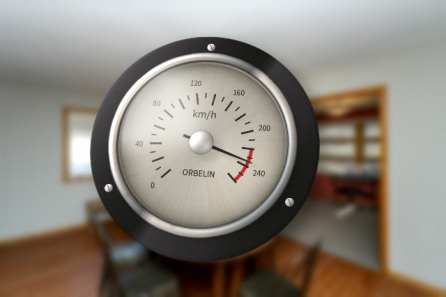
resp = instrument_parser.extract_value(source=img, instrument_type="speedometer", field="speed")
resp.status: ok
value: 235 km/h
